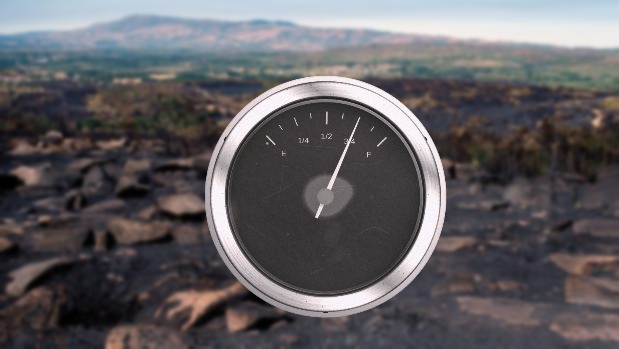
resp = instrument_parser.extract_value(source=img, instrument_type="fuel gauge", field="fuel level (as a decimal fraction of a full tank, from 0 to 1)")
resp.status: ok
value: 0.75
